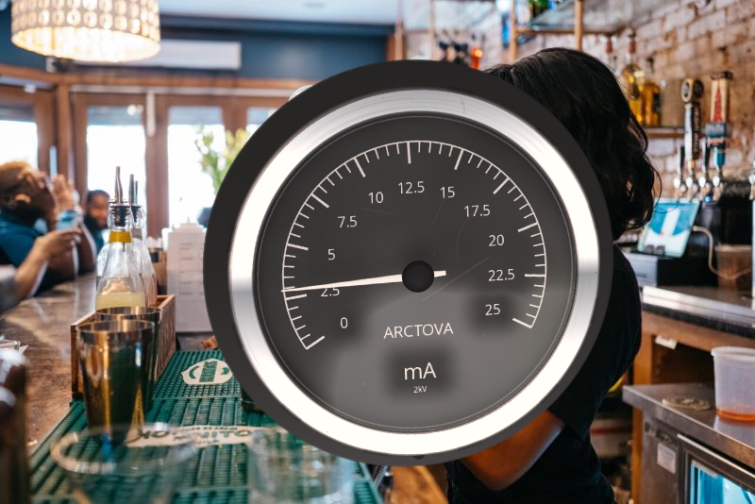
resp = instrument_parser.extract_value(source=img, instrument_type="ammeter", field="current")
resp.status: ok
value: 3 mA
